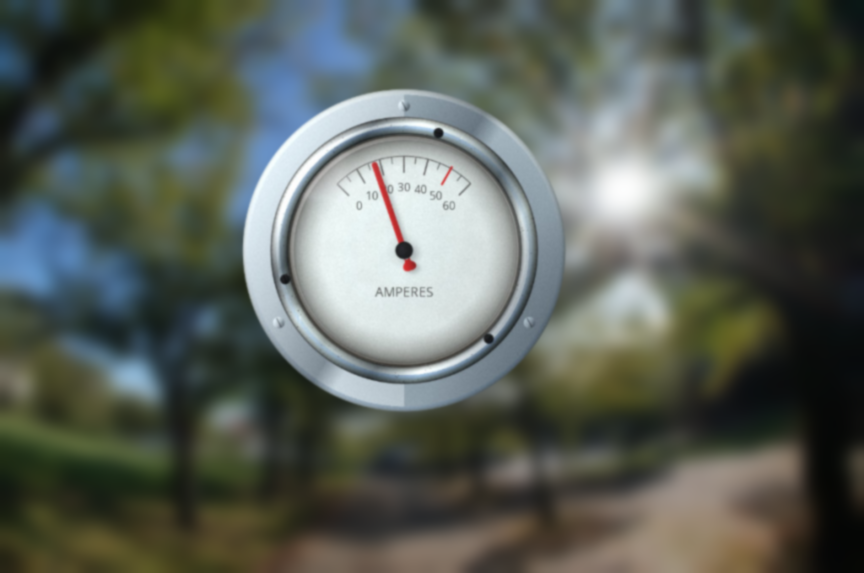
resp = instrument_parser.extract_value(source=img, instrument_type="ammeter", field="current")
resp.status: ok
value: 17.5 A
